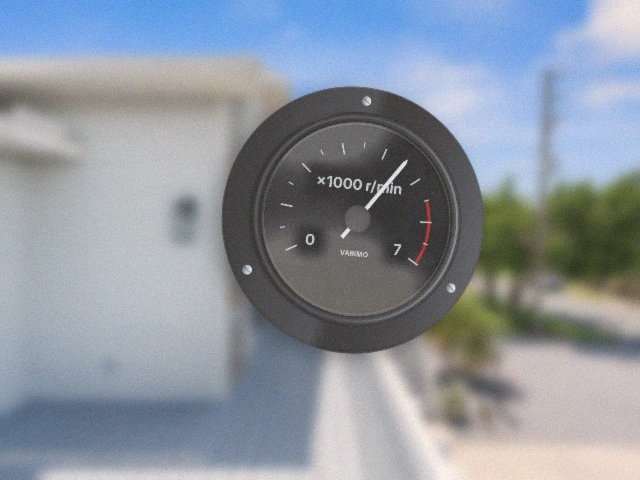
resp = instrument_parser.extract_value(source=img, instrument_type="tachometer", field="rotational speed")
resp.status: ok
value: 4500 rpm
